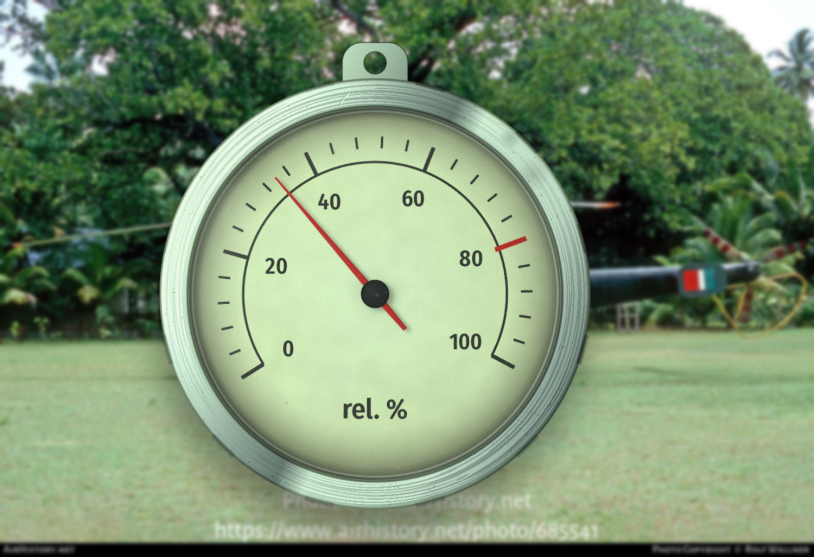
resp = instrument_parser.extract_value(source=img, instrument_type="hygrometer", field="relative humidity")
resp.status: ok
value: 34 %
